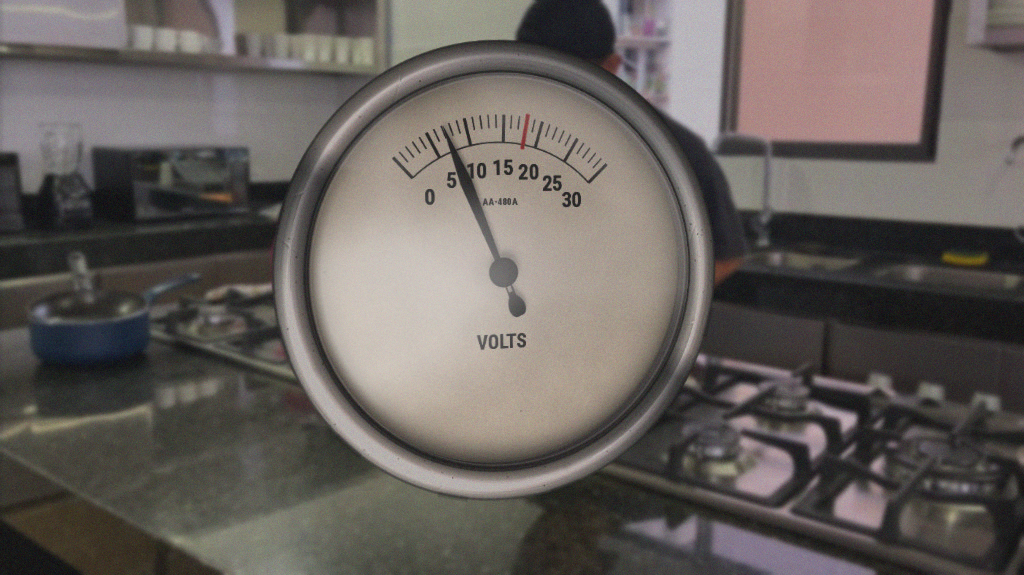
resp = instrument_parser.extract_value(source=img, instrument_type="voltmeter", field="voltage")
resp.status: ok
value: 7 V
